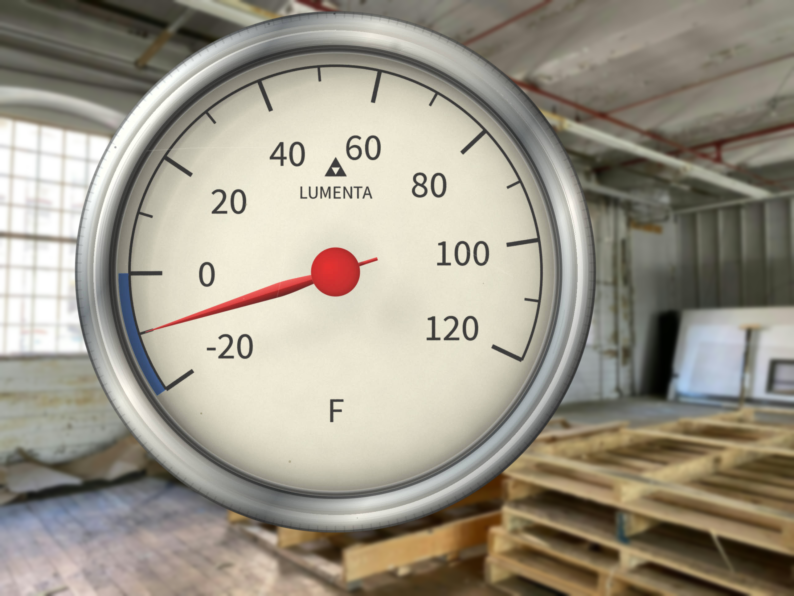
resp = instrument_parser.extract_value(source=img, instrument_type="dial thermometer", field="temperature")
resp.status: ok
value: -10 °F
